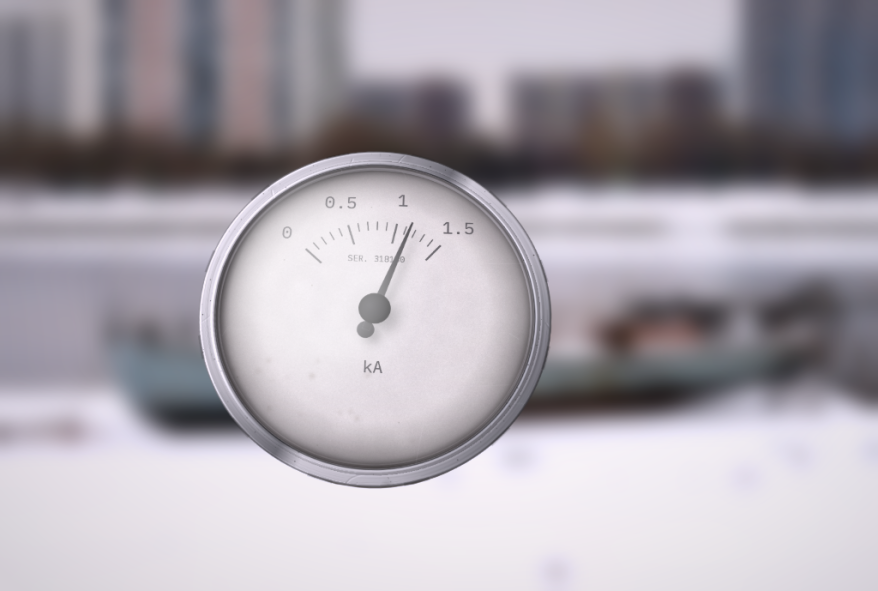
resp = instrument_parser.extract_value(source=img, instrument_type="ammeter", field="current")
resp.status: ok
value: 1.15 kA
